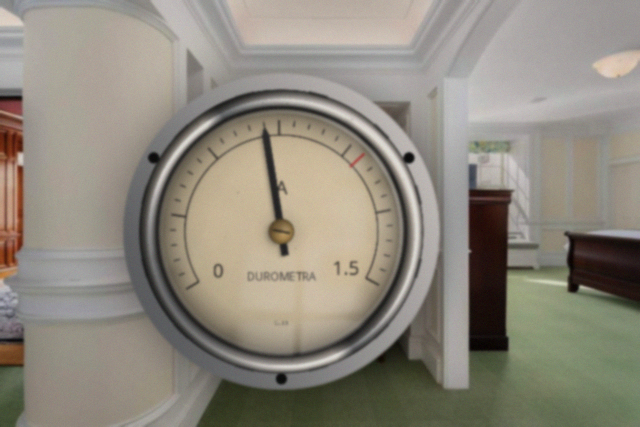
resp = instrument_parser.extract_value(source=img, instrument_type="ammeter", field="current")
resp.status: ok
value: 0.7 A
